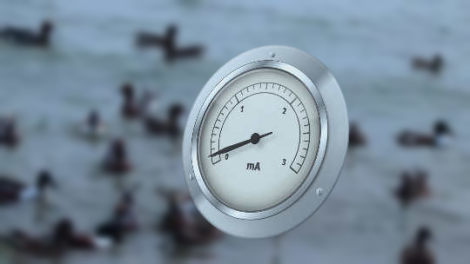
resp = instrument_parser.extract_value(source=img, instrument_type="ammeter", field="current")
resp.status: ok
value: 0.1 mA
